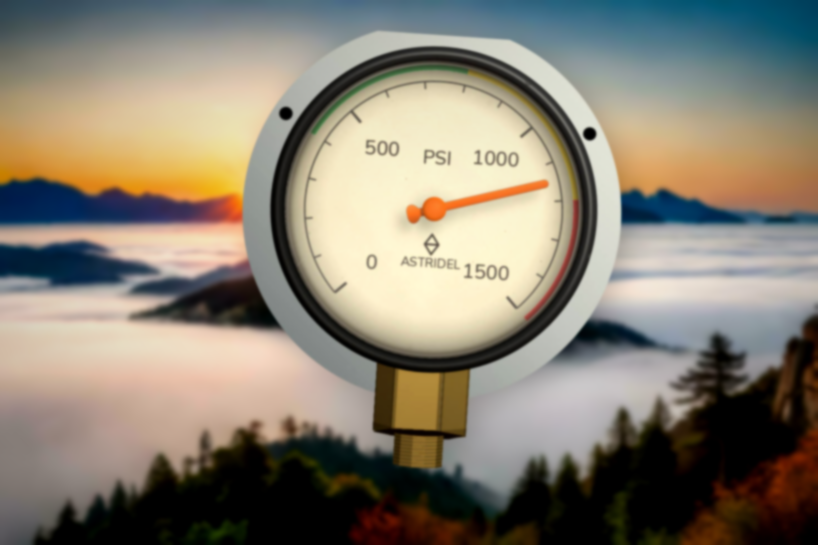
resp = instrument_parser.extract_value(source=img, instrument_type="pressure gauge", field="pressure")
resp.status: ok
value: 1150 psi
